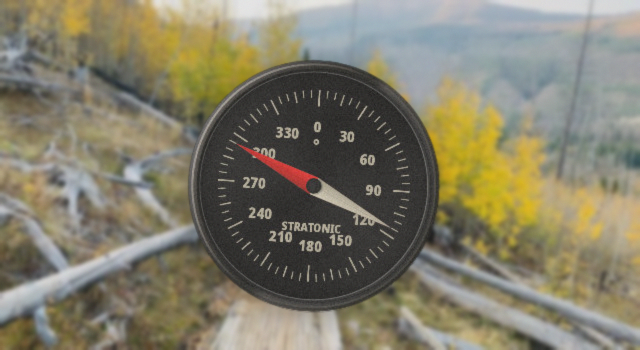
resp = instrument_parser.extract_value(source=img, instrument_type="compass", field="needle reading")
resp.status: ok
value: 295 °
